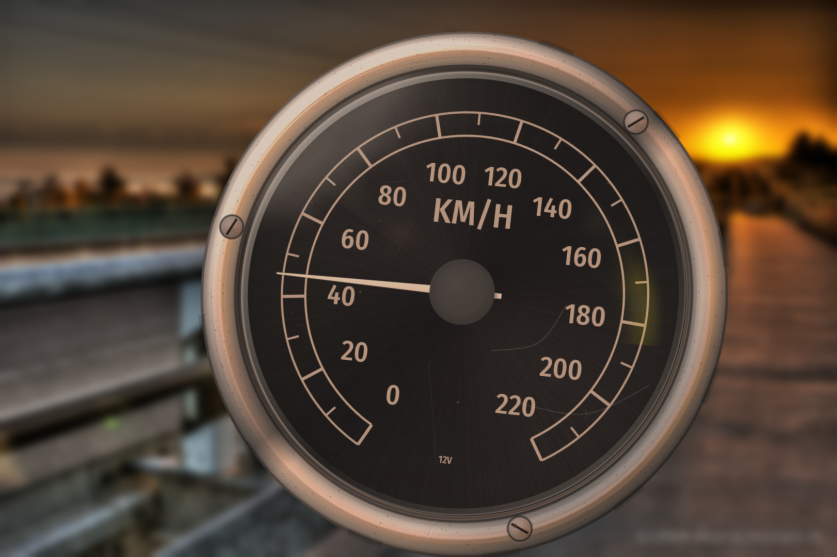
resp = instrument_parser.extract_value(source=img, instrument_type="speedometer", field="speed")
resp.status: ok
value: 45 km/h
